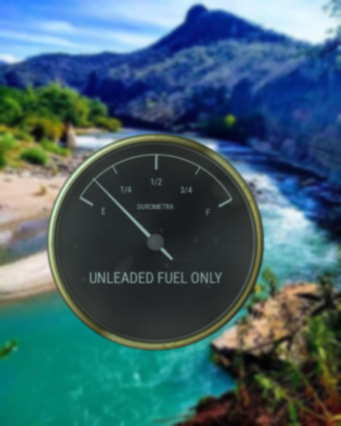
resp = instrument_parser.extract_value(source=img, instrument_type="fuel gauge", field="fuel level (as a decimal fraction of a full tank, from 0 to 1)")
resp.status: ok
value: 0.125
